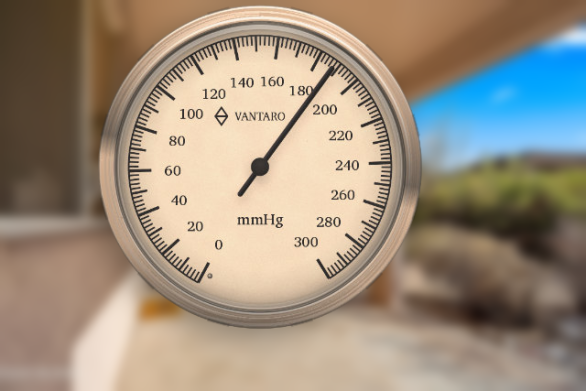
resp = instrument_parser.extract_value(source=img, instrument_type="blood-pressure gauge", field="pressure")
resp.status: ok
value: 188 mmHg
